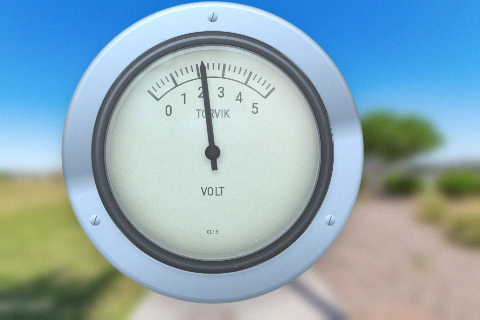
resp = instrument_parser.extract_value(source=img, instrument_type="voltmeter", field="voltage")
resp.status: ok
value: 2.2 V
